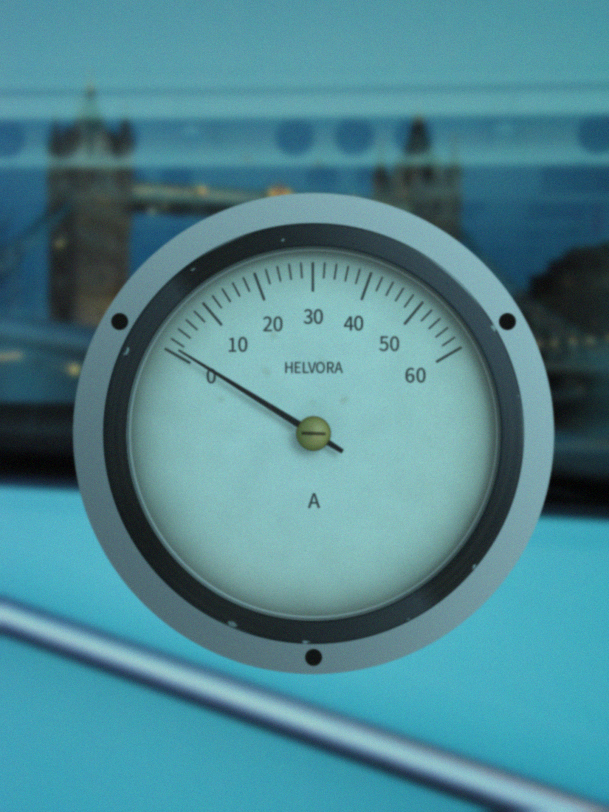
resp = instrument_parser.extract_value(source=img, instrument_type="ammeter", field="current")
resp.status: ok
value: 1 A
